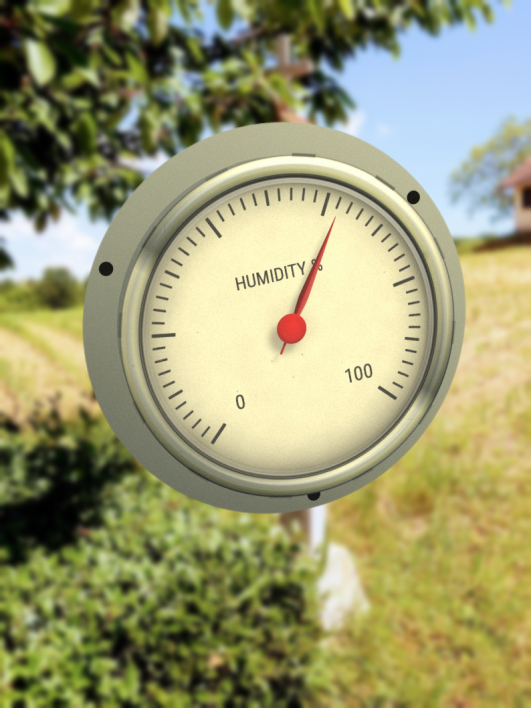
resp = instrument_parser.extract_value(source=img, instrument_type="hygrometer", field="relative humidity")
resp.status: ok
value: 62 %
